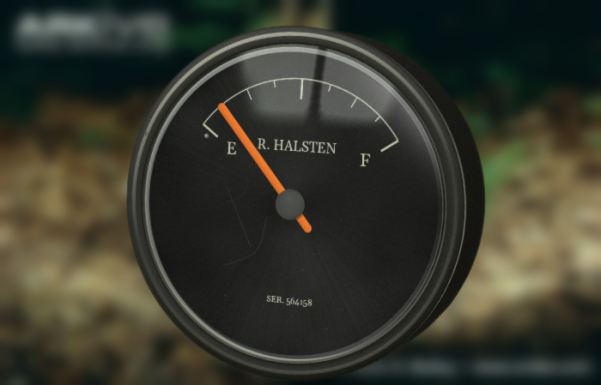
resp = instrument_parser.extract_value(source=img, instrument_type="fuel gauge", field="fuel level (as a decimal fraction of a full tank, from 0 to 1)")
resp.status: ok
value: 0.125
